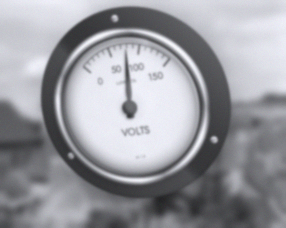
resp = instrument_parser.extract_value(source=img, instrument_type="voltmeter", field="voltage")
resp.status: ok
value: 80 V
